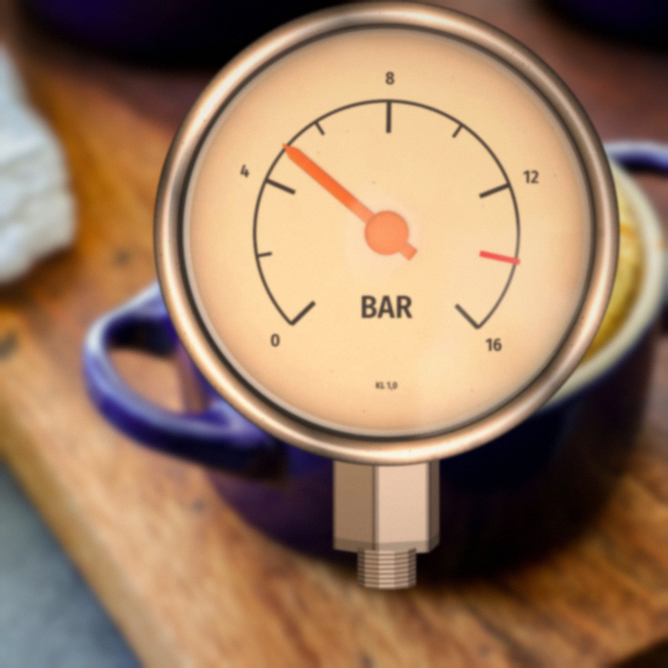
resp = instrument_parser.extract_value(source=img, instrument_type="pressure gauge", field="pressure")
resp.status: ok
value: 5 bar
